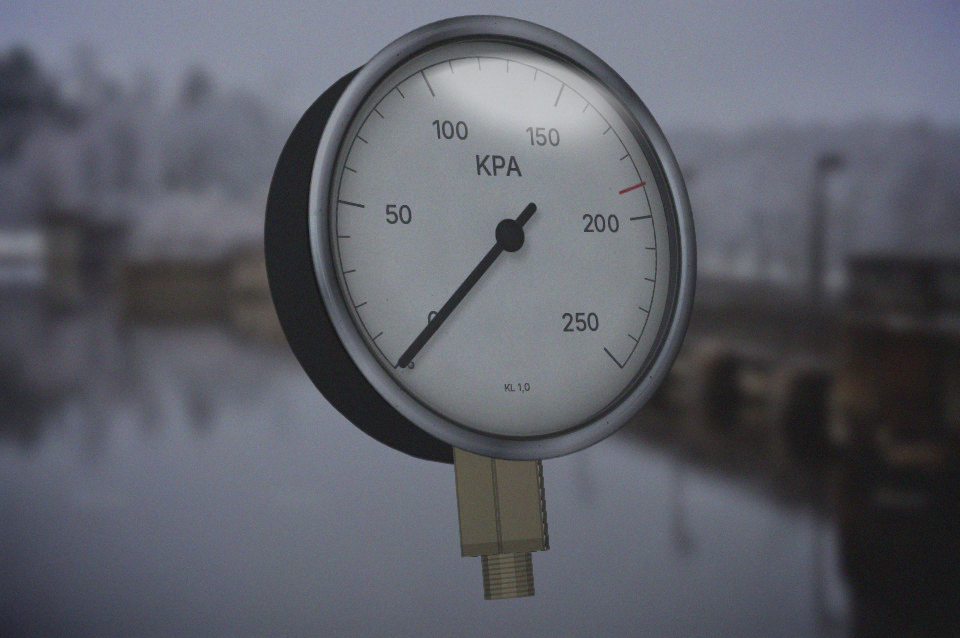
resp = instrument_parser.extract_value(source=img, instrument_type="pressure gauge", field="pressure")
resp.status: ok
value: 0 kPa
